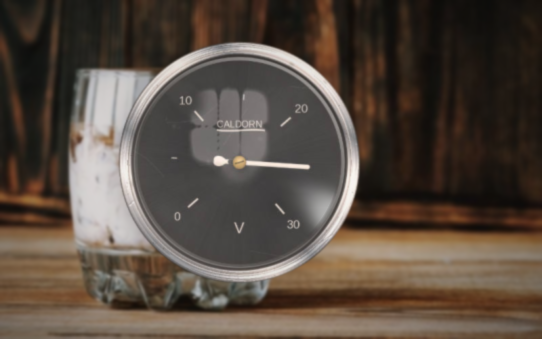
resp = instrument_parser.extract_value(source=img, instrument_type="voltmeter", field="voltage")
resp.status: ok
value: 25 V
